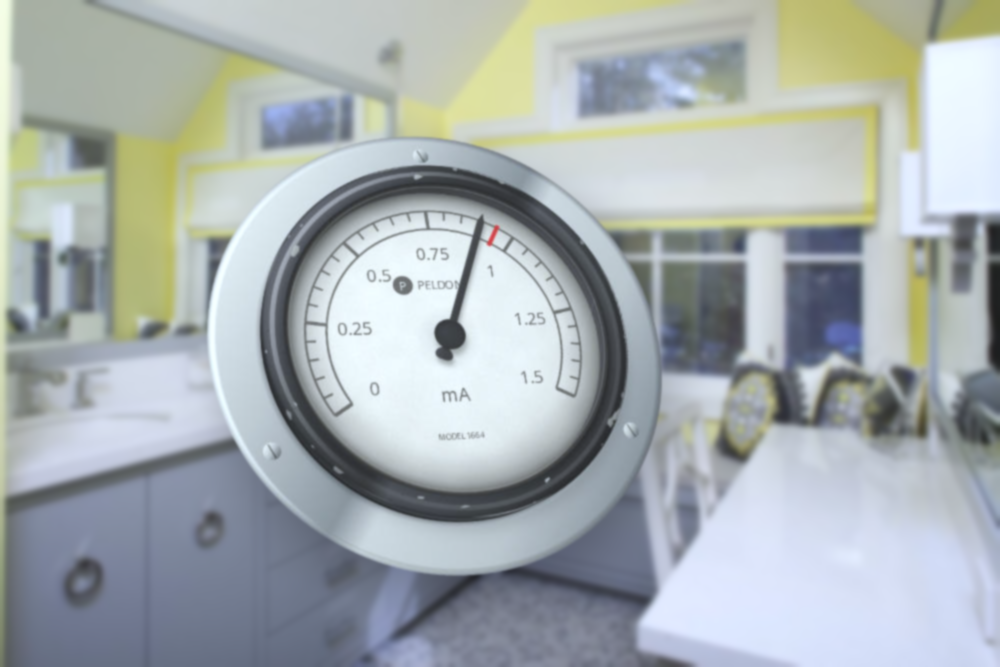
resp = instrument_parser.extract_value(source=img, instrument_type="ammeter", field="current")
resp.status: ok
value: 0.9 mA
